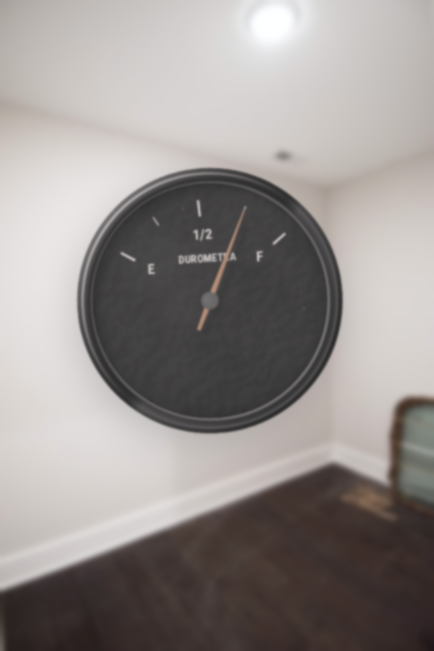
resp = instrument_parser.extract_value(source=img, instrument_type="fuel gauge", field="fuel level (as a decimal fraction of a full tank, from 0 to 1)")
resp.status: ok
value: 0.75
